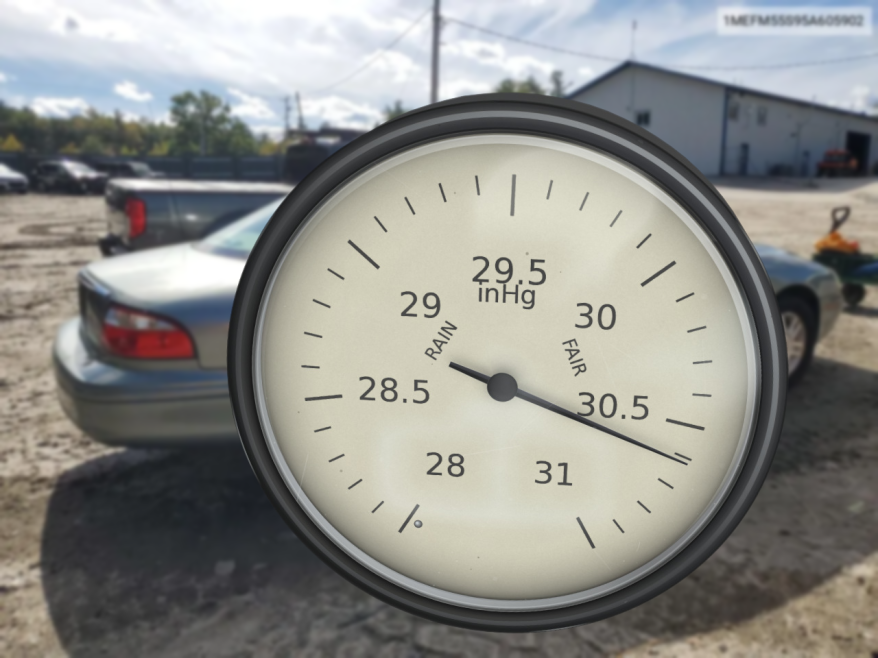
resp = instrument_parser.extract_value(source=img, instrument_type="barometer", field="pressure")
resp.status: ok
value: 30.6 inHg
